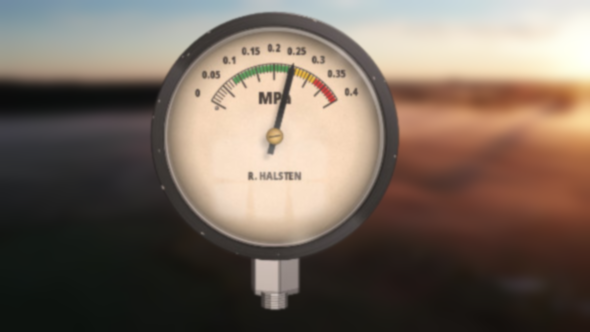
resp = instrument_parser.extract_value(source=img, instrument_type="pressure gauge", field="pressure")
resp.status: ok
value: 0.25 MPa
